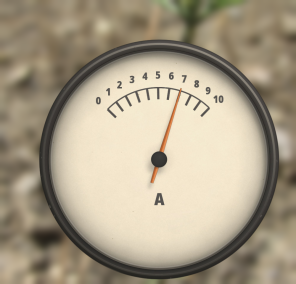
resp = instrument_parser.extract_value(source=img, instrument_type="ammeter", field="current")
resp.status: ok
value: 7 A
